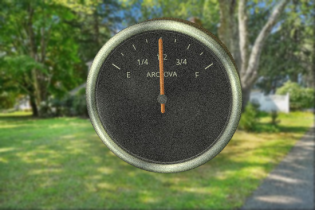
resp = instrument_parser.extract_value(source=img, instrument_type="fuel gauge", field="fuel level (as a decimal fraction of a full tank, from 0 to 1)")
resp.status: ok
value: 0.5
